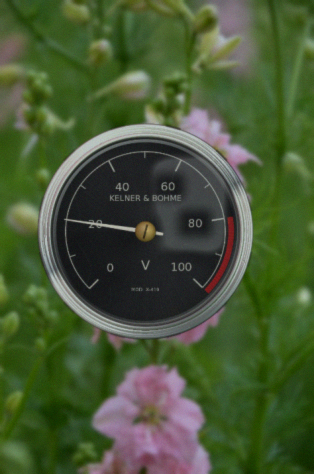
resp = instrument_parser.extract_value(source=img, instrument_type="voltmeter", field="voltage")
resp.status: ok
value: 20 V
